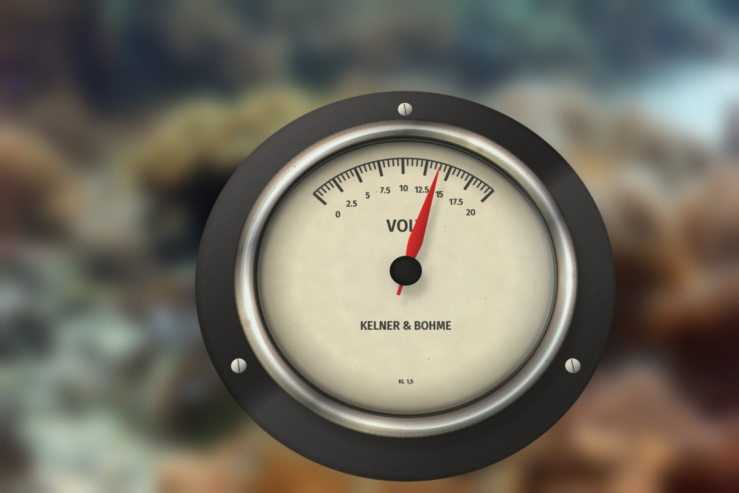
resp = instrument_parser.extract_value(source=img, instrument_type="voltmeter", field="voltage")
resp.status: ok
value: 14 V
